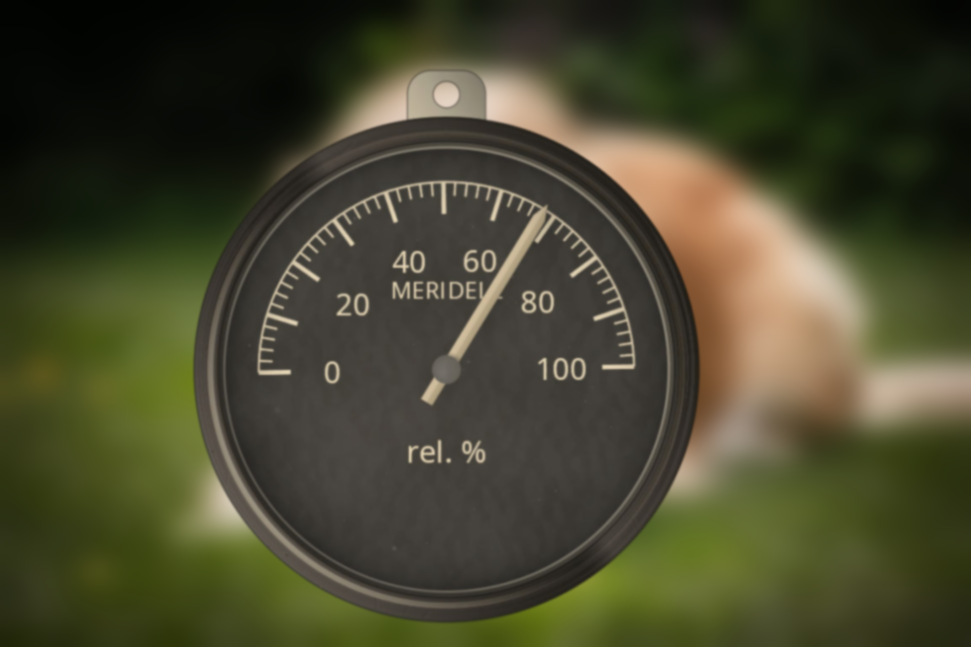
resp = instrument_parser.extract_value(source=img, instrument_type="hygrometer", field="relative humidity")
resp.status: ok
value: 68 %
